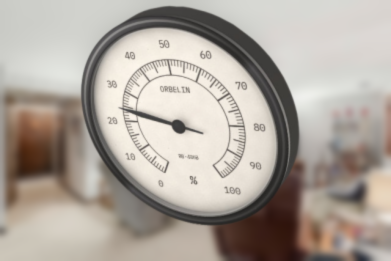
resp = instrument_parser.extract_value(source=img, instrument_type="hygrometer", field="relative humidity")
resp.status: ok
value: 25 %
